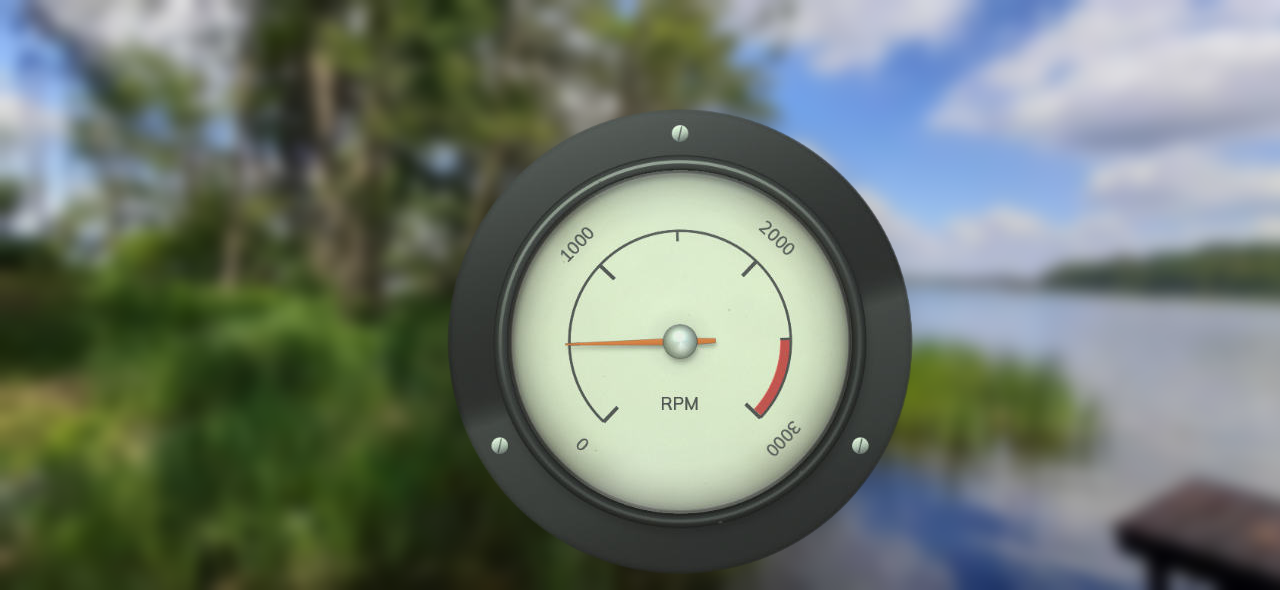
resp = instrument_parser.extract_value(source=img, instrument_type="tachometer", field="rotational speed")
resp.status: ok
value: 500 rpm
